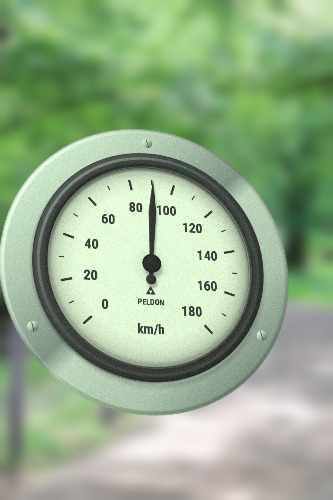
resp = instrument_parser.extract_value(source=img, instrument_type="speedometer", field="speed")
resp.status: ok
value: 90 km/h
